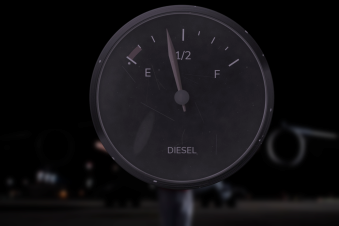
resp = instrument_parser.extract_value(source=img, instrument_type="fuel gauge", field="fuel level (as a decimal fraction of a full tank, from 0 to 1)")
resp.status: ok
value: 0.375
